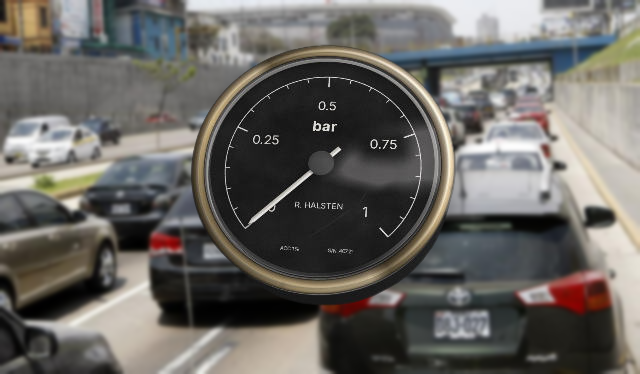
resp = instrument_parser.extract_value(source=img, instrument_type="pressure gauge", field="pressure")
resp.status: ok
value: 0 bar
